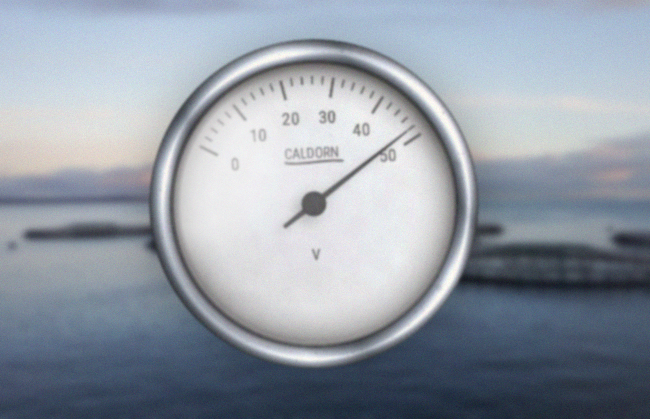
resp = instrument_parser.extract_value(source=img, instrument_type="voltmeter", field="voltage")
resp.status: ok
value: 48 V
